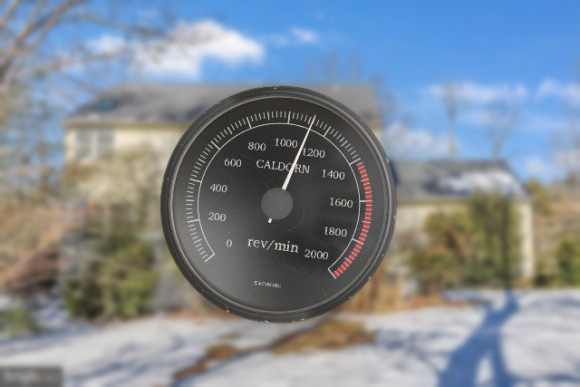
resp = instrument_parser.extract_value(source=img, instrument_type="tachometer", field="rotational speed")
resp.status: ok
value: 1120 rpm
